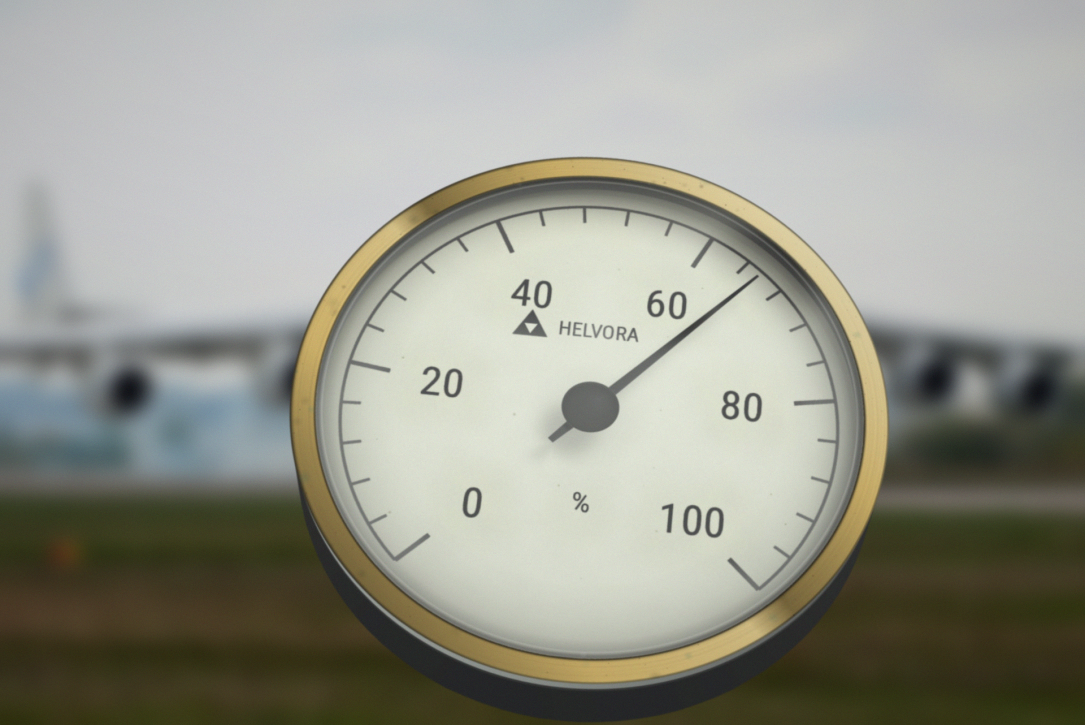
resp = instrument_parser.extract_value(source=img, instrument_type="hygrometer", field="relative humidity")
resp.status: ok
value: 66 %
